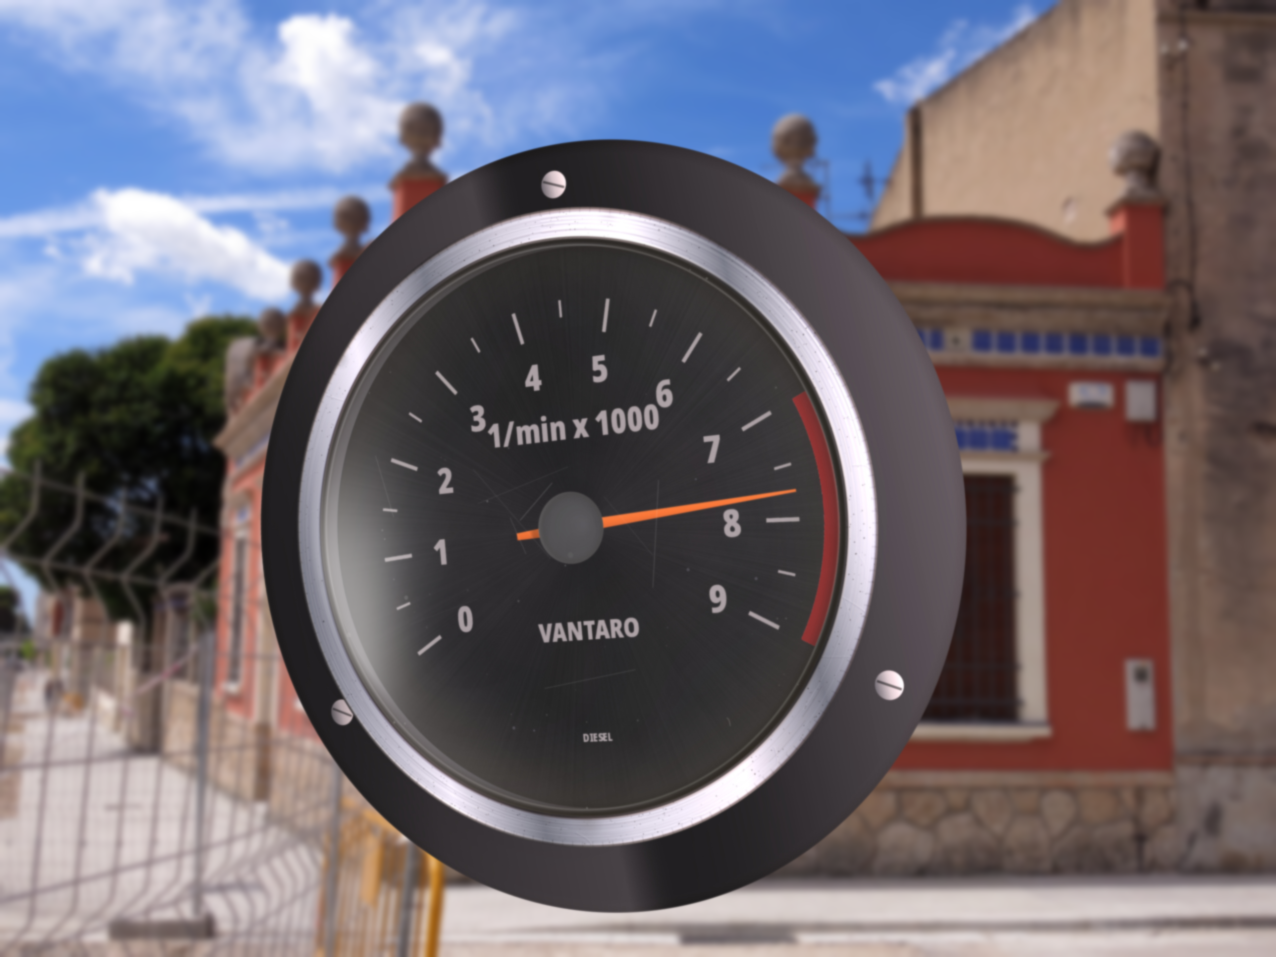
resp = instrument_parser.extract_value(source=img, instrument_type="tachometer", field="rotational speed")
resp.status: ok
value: 7750 rpm
